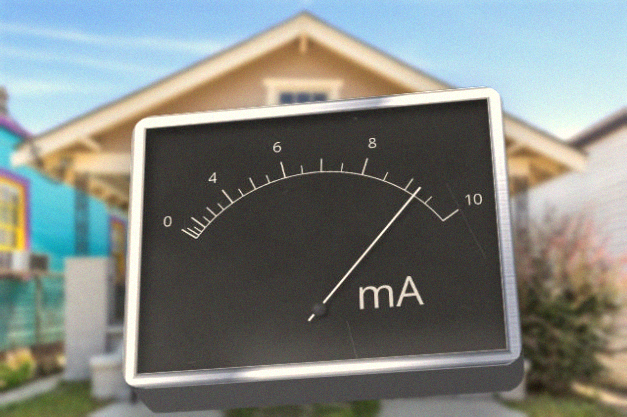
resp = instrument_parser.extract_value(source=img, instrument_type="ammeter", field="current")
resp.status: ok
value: 9.25 mA
